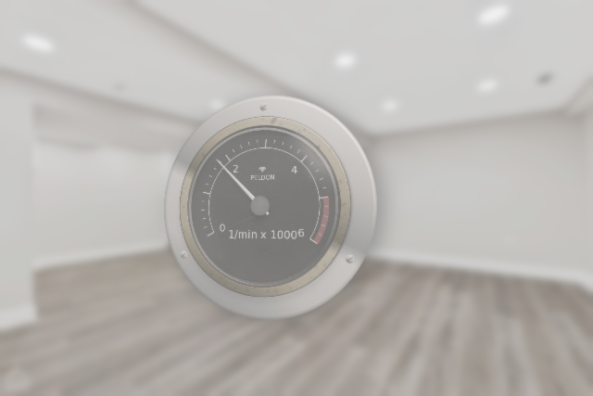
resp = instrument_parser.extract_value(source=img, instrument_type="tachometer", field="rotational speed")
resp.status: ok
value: 1800 rpm
